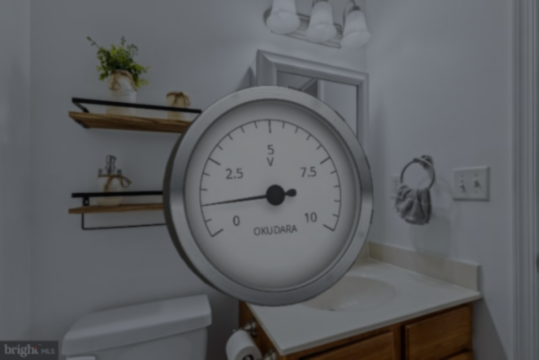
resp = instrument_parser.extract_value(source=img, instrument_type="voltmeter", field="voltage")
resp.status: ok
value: 1 V
